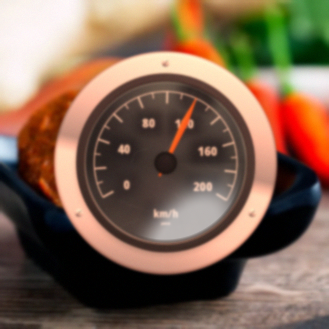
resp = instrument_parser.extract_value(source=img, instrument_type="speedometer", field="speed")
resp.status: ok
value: 120 km/h
